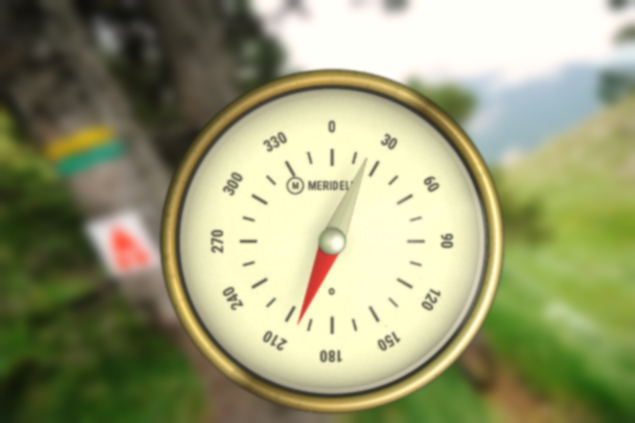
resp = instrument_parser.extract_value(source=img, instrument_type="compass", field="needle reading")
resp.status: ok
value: 202.5 °
